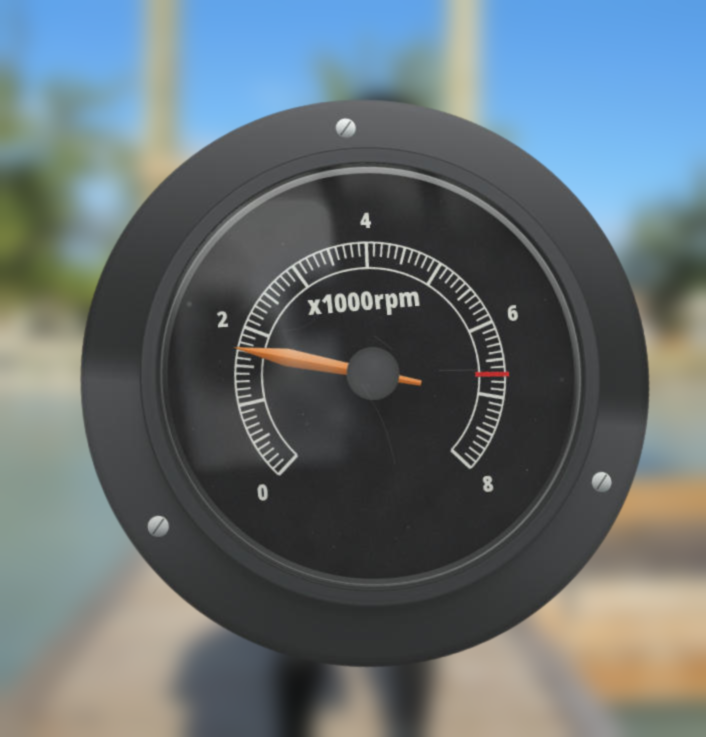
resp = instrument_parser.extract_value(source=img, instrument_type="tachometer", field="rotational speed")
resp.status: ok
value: 1700 rpm
